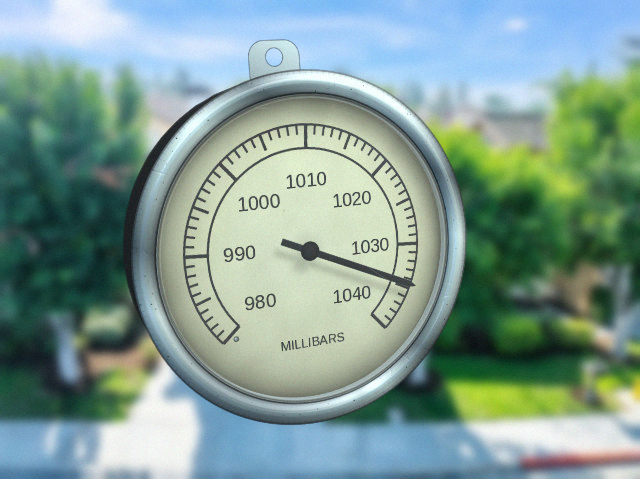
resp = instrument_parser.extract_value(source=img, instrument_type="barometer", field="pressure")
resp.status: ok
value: 1034.5 mbar
